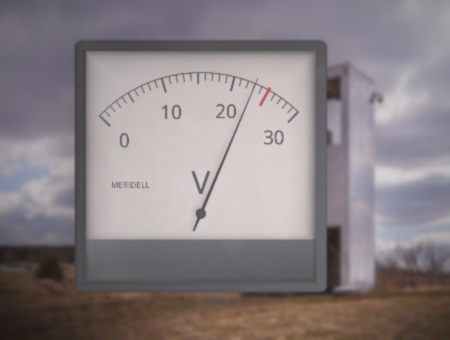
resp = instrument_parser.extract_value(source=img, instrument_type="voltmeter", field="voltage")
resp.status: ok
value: 23 V
